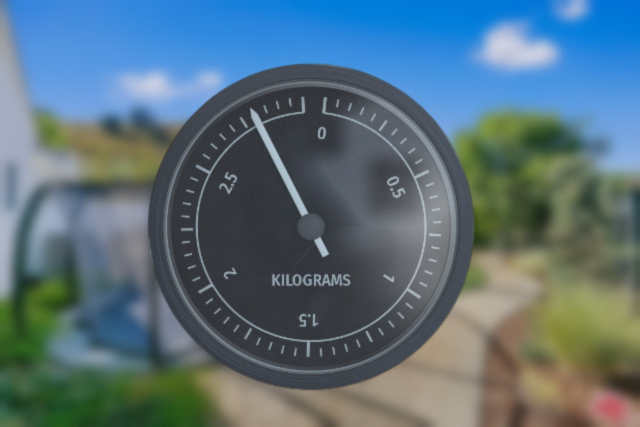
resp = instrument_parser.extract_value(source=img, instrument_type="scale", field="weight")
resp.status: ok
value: 2.8 kg
